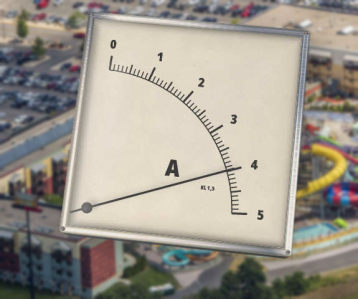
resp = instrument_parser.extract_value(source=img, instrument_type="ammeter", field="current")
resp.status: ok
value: 4 A
